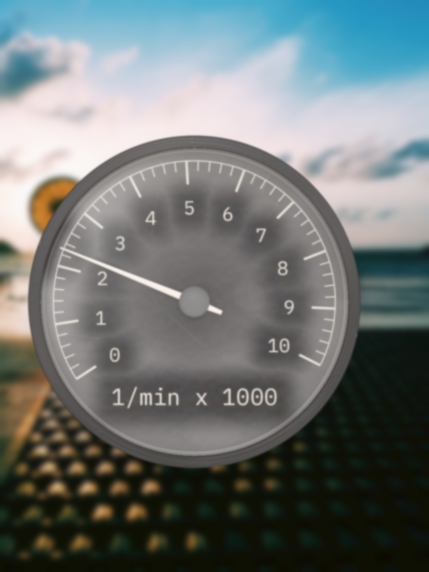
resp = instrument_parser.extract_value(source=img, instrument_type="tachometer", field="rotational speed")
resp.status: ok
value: 2300 rpm
